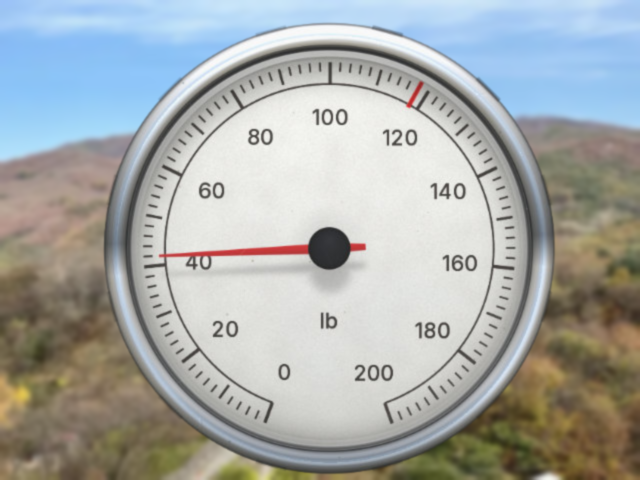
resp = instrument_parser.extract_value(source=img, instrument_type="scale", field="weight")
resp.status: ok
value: 42 lb
